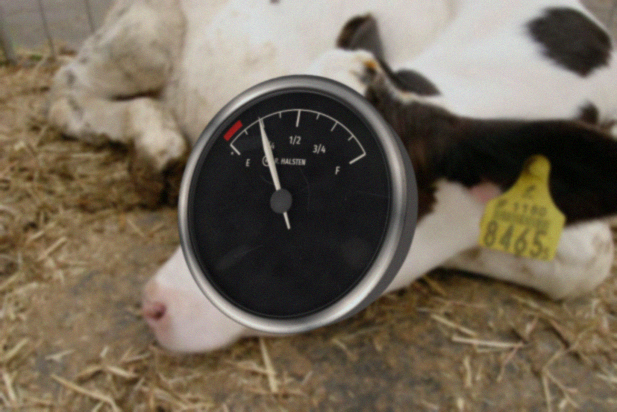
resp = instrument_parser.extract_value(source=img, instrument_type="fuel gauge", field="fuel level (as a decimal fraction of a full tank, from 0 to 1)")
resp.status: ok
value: 0.25
